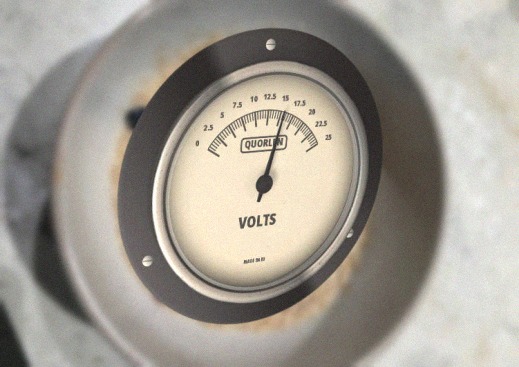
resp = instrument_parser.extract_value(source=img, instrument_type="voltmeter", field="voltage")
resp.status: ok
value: 15 V
